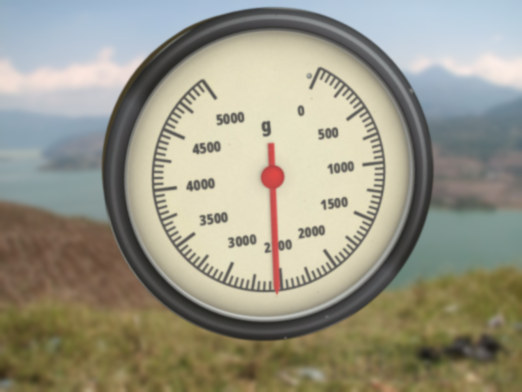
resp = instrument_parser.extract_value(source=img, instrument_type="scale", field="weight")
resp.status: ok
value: 2550 g
